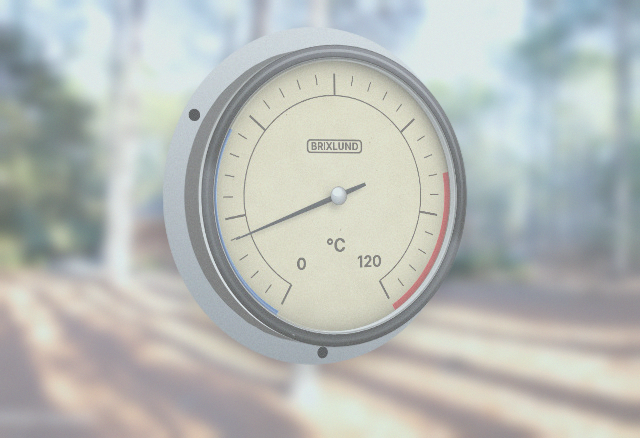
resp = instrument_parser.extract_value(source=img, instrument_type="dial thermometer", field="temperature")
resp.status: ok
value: 16 °C
